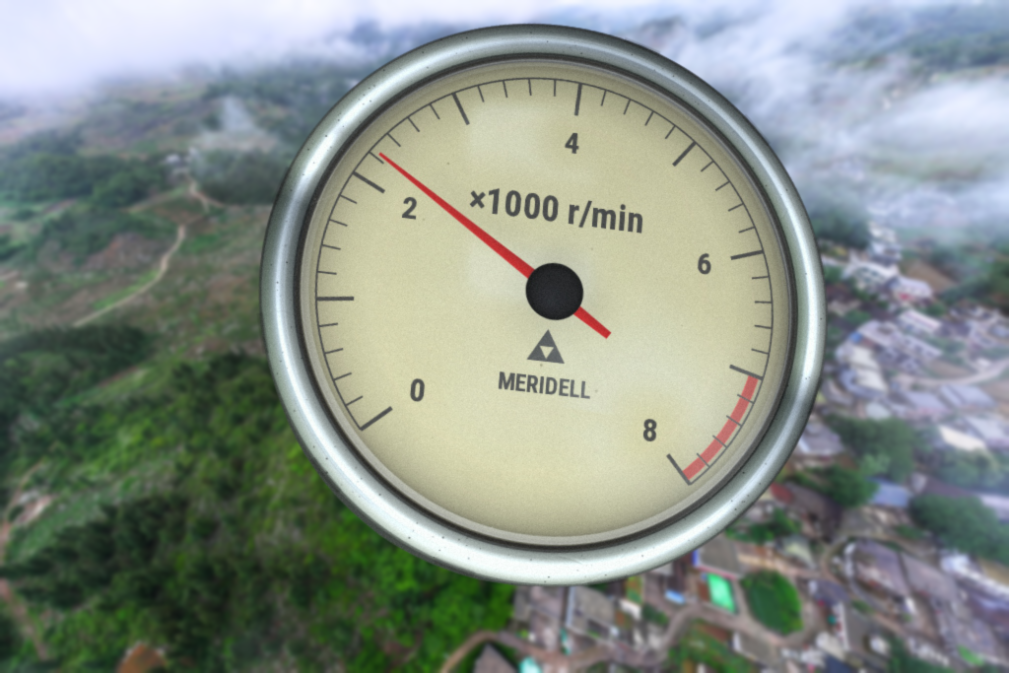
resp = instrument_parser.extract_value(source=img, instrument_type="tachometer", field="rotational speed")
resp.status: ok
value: 2200 rpm
